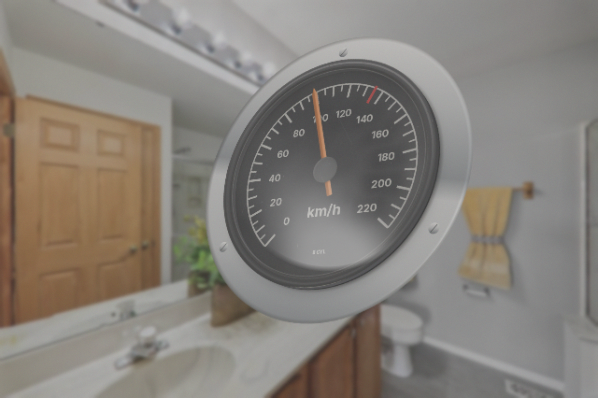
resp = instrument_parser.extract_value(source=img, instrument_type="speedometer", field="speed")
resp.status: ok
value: 100 km/h
